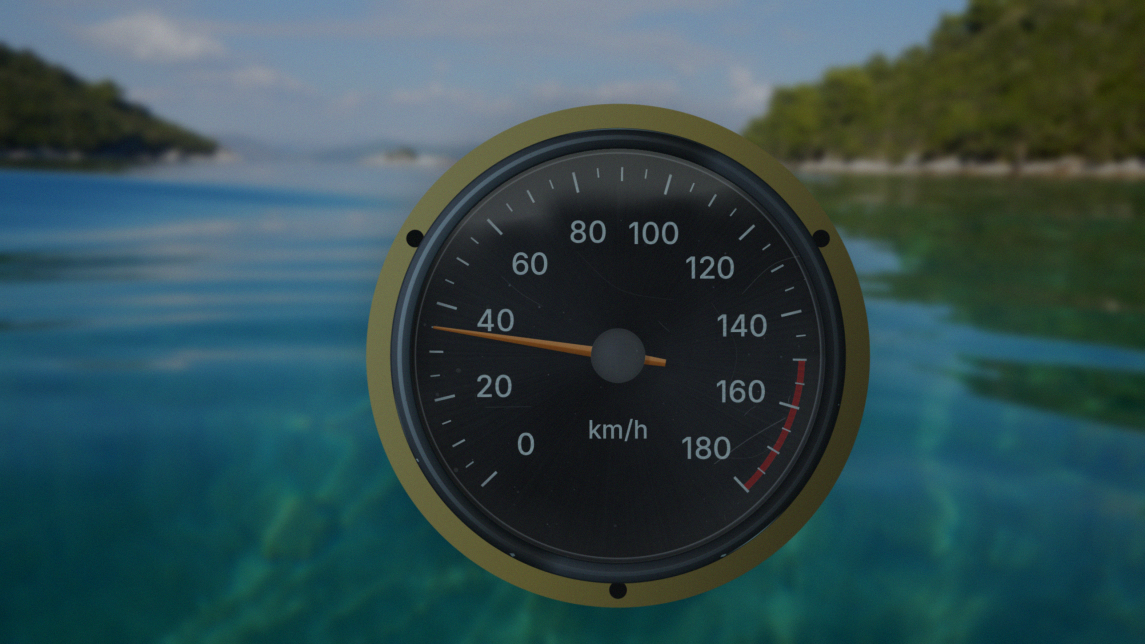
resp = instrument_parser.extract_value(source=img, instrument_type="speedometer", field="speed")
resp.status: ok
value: 35 km/h
